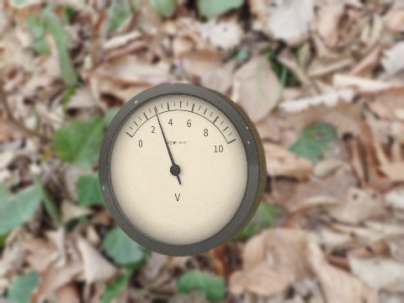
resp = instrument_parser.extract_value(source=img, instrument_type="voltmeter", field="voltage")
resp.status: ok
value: 3 V
